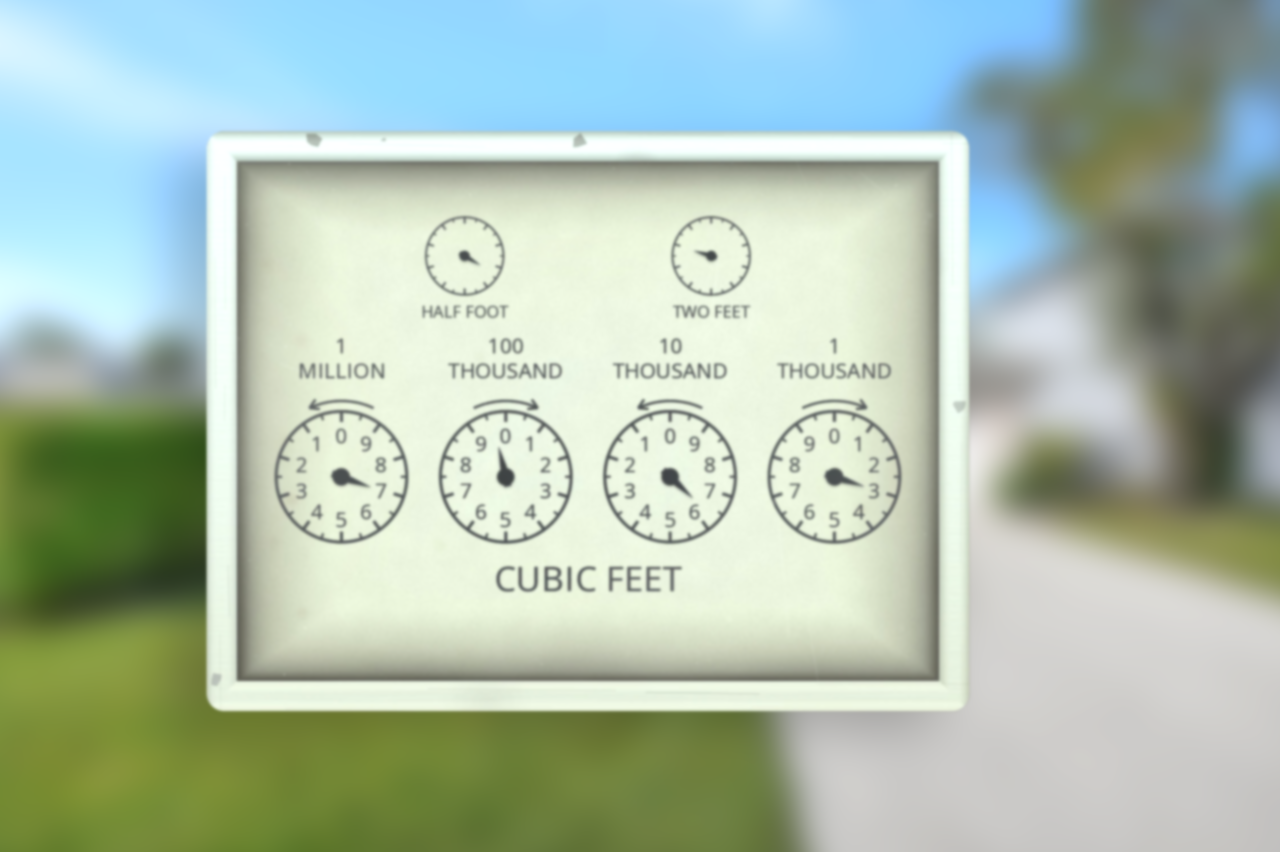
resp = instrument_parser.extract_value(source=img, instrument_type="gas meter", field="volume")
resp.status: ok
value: 696300 ft³
